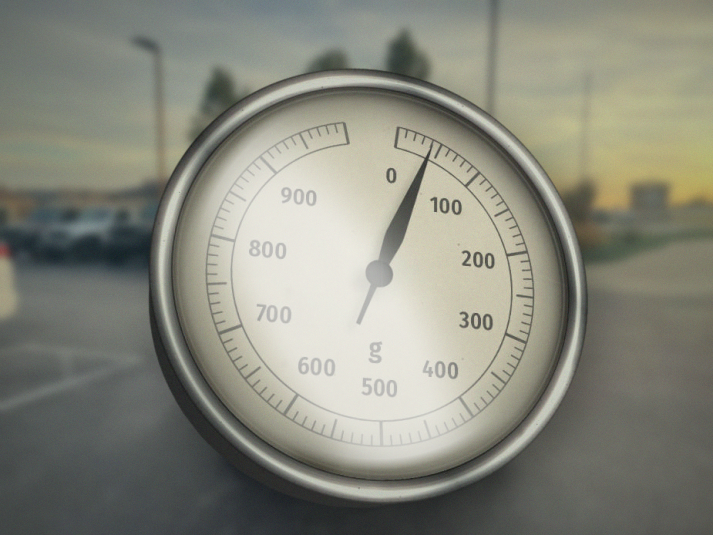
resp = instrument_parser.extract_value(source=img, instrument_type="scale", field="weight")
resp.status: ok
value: 40 g
